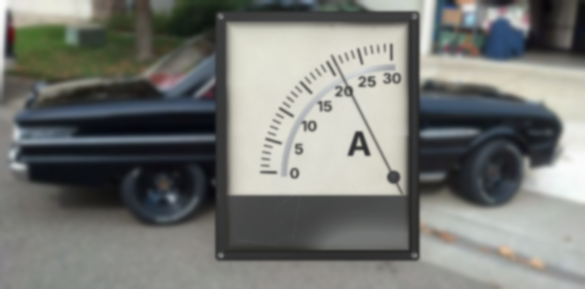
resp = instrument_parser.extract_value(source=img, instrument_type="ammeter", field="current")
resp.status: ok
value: 21 A
